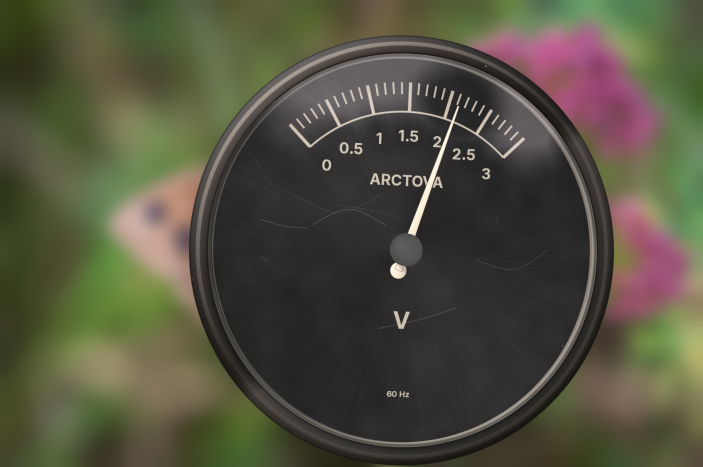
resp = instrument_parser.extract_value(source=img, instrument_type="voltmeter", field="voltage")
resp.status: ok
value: 2.1 V
